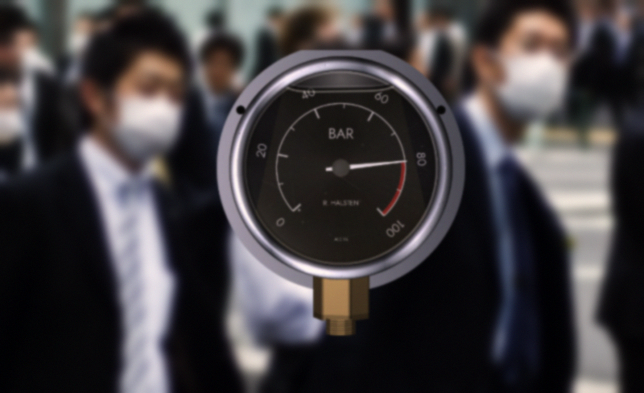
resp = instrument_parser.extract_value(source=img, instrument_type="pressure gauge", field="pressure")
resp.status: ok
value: 80 bar
